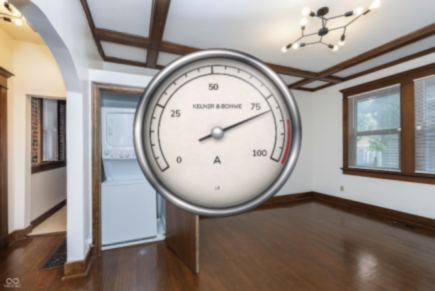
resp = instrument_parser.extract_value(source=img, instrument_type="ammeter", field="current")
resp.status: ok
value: 80 A
